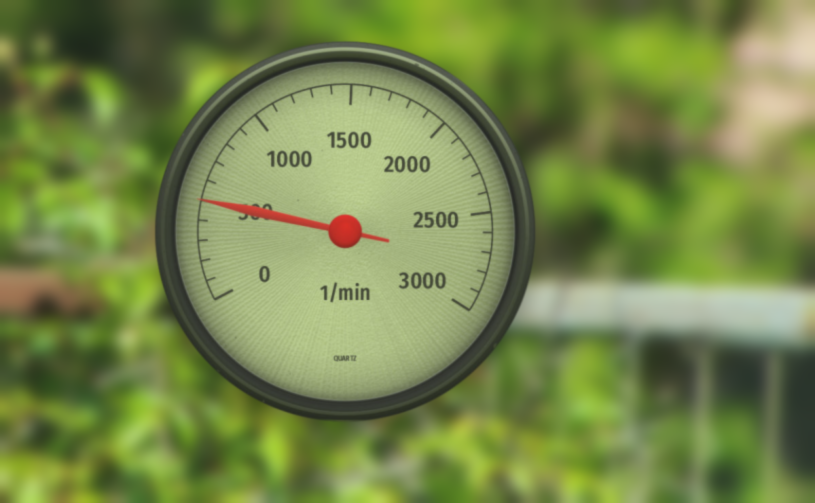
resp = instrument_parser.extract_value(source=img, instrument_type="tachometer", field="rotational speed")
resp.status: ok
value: 500 rpm
